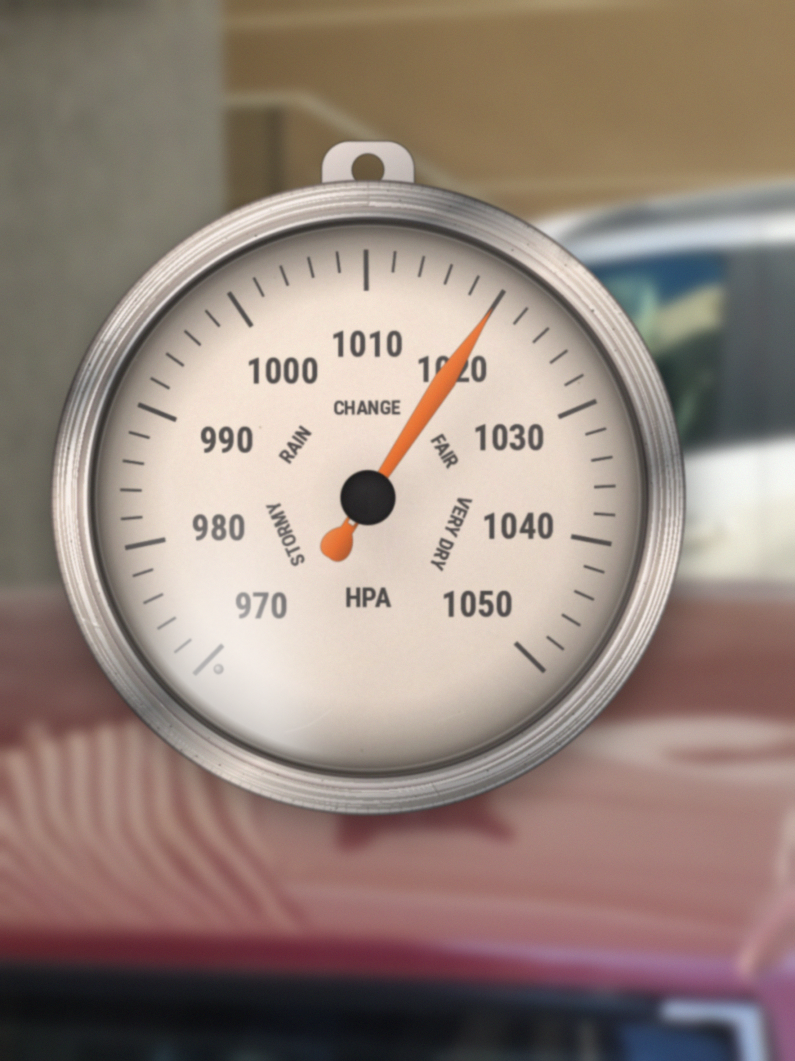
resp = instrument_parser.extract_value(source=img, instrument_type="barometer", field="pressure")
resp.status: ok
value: 1020 hPa
